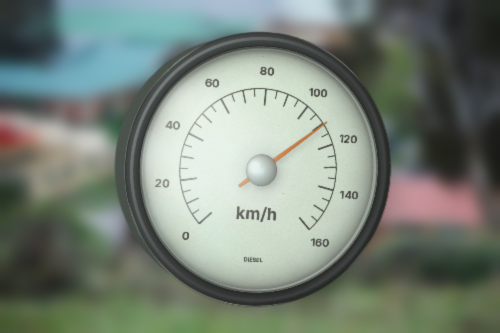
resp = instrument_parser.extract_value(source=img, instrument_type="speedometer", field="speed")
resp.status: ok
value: 110 km/h
